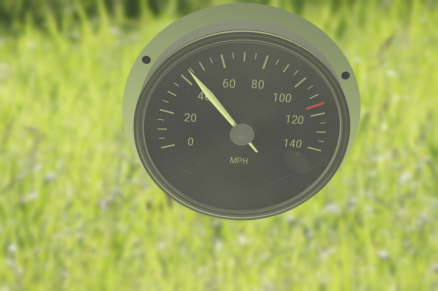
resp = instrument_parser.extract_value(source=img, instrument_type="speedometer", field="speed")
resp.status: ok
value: 45 mph
